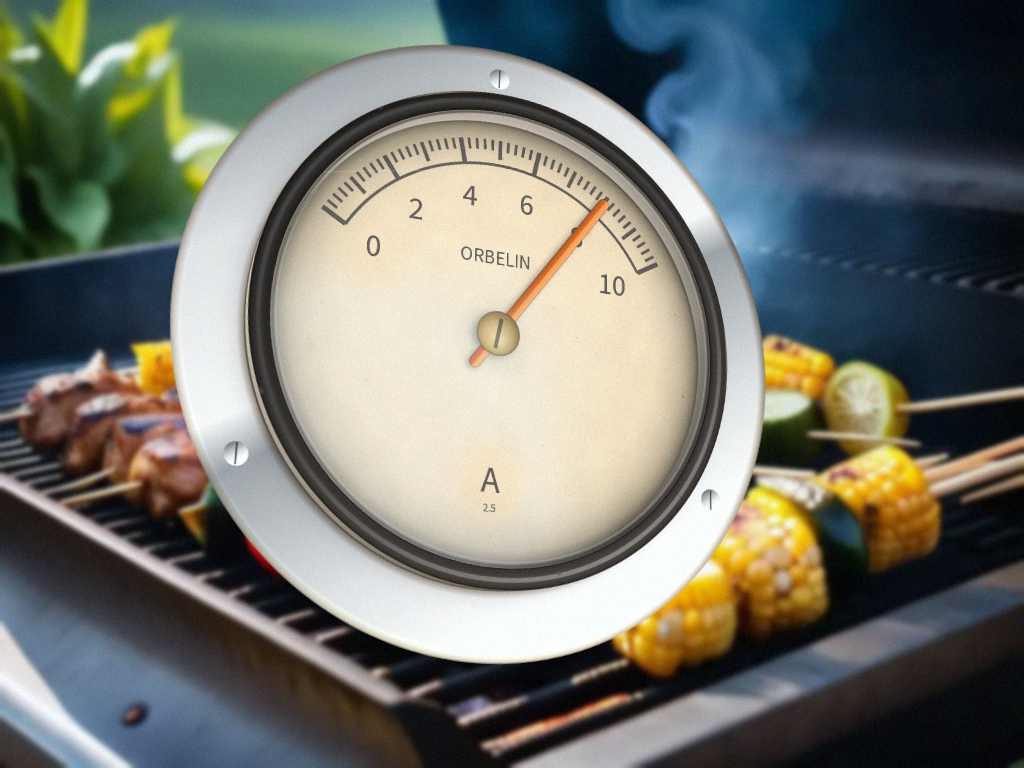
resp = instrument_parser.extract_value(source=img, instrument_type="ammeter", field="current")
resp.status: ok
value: 8 A
